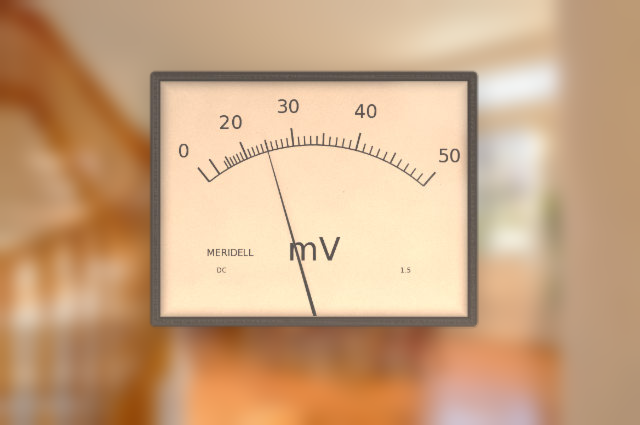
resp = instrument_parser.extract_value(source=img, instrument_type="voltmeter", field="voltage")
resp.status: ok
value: 25 mV
